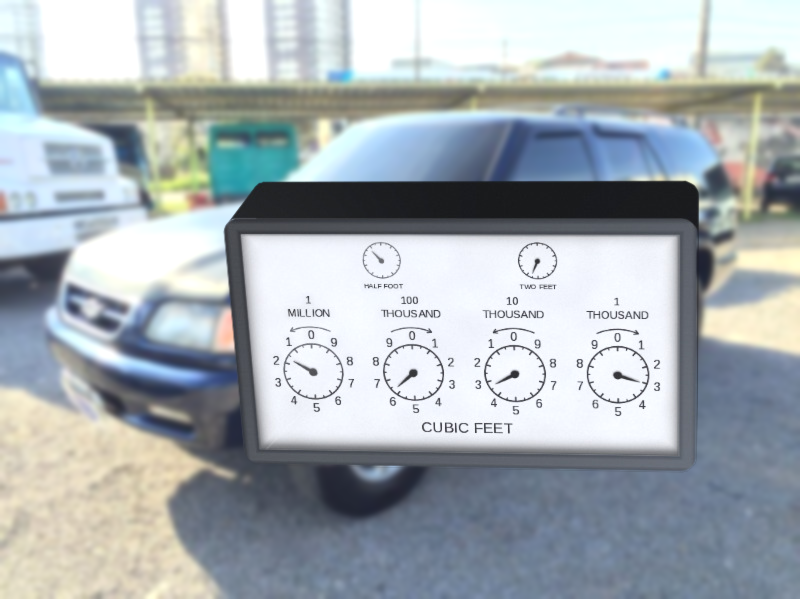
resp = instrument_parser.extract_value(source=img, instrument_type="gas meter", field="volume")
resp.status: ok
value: 163300 ft³
